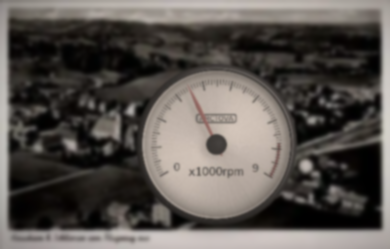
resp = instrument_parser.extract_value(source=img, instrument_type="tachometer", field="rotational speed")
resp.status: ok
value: 3500 rpm
